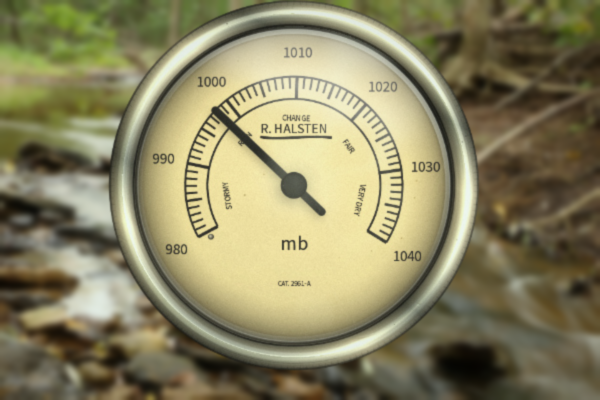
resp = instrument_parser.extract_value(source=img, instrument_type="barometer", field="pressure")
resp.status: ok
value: 998 mbar
